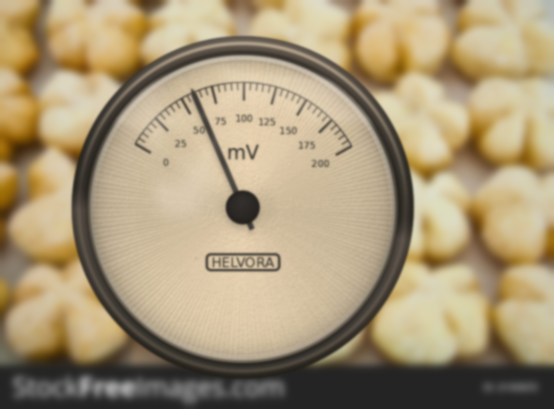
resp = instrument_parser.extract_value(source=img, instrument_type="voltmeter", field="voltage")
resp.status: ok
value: 60 mV
